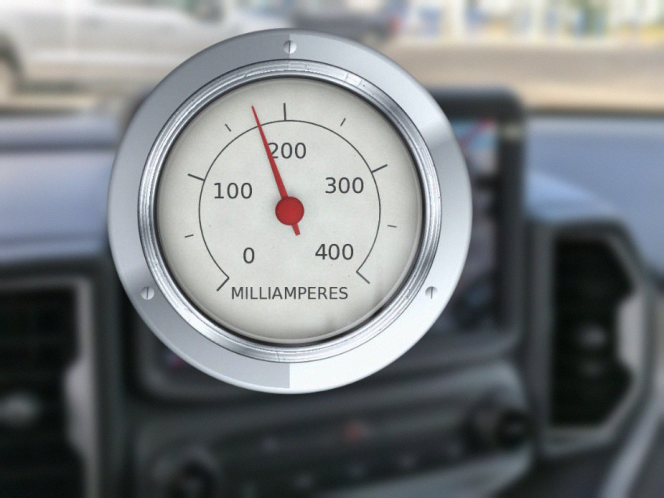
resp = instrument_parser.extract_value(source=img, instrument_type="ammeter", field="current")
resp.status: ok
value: 175 mA
